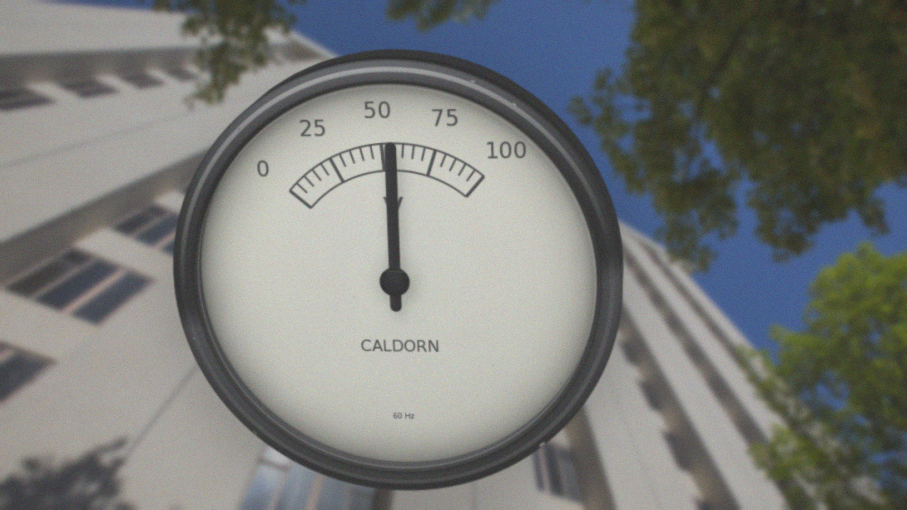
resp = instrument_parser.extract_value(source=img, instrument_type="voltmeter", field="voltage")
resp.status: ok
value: 55 V
